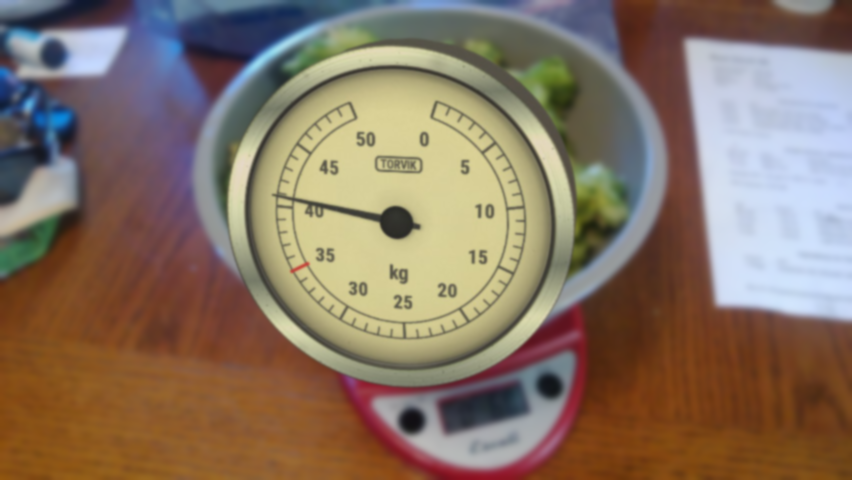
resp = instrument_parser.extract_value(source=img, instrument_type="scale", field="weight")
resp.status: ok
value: 41 kg
